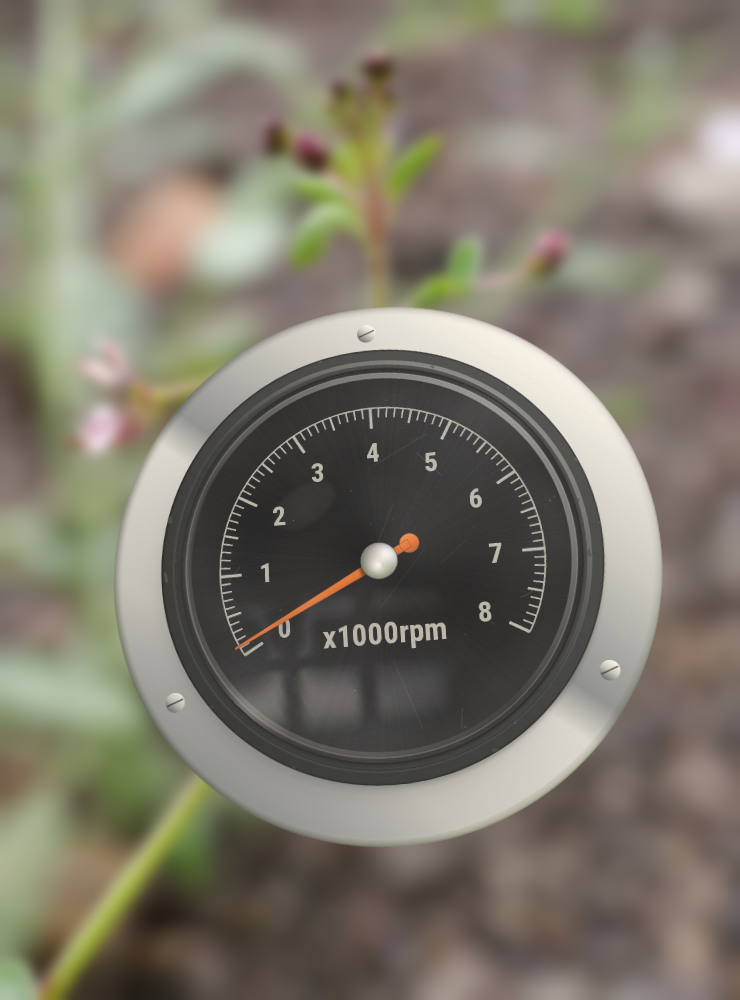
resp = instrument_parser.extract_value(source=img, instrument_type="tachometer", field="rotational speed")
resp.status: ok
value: 100 rpm
